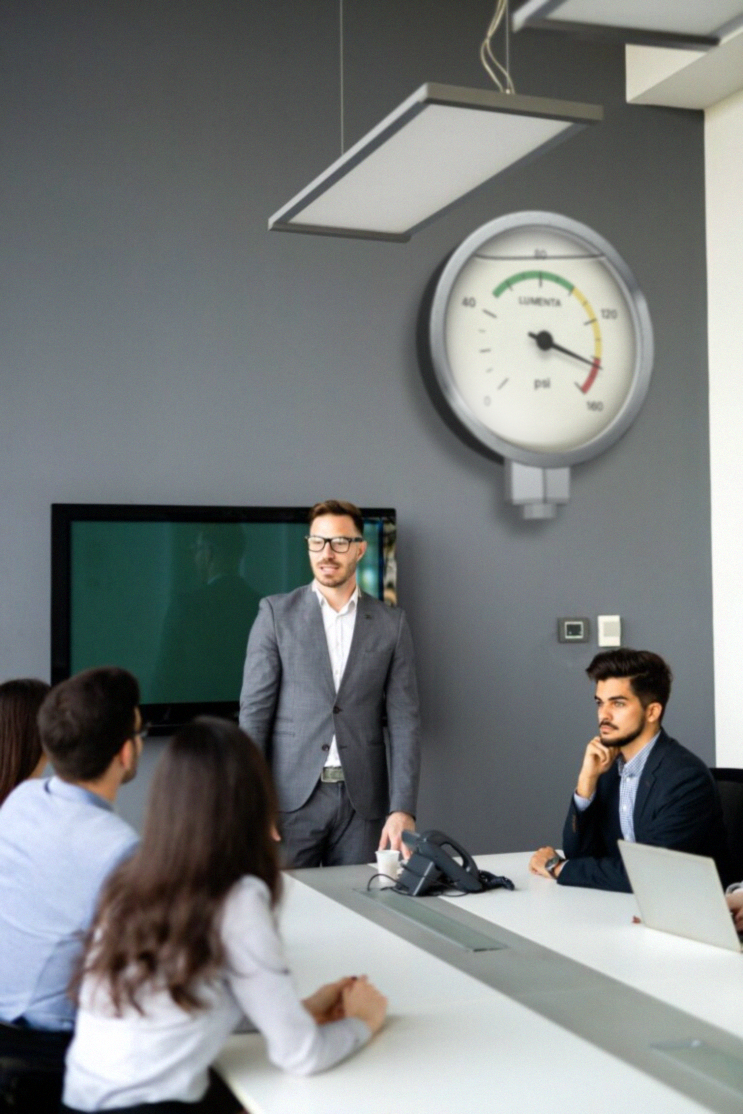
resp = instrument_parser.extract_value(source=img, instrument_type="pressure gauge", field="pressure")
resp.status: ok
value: 145 psi
